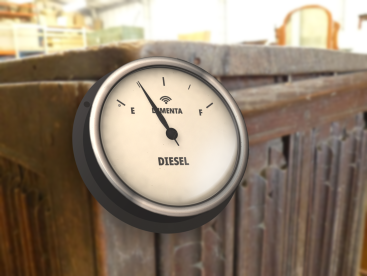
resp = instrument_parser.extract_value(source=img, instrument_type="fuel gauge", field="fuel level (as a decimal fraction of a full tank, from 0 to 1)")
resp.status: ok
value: 0.25
